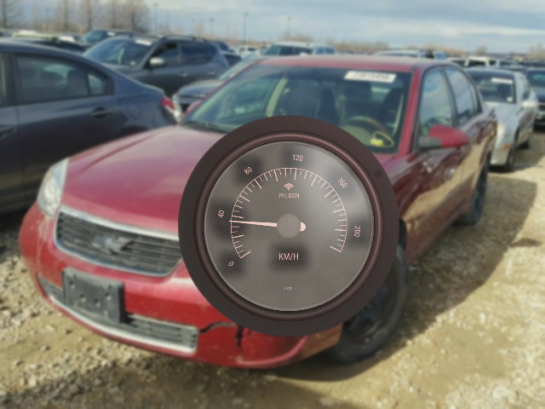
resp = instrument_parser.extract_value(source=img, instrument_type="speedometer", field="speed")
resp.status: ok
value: 35 km/h
